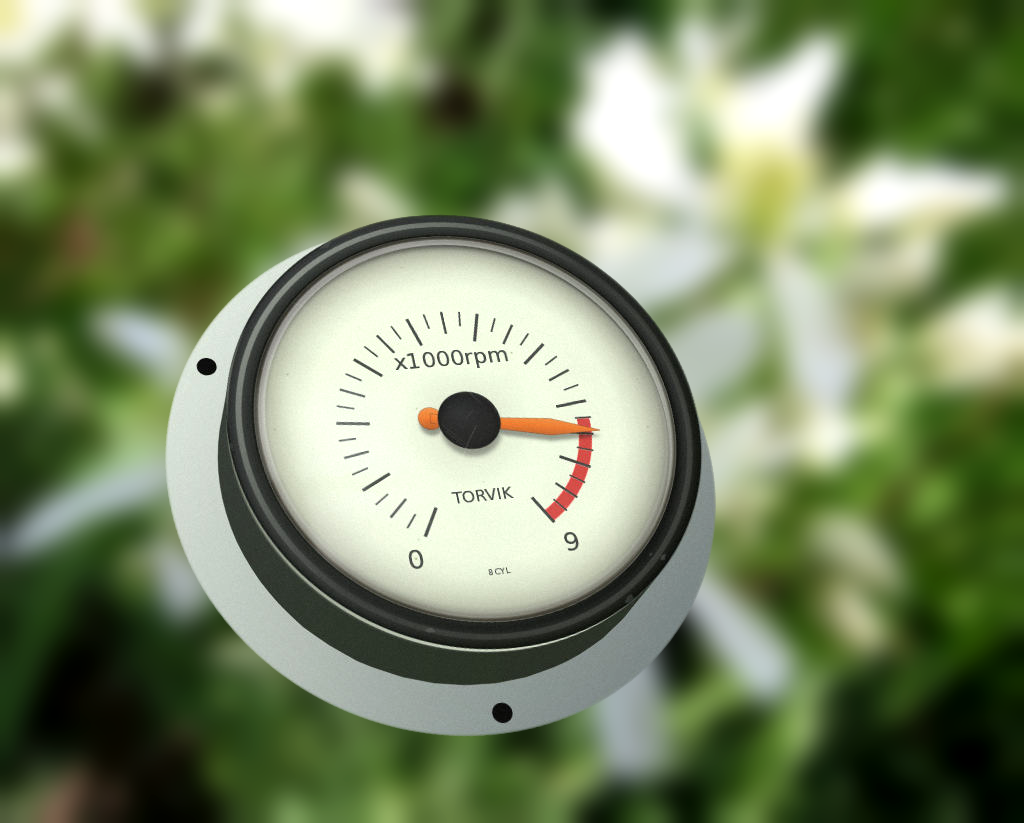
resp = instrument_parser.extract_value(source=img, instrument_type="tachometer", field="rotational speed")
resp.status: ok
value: 7500 rpm
